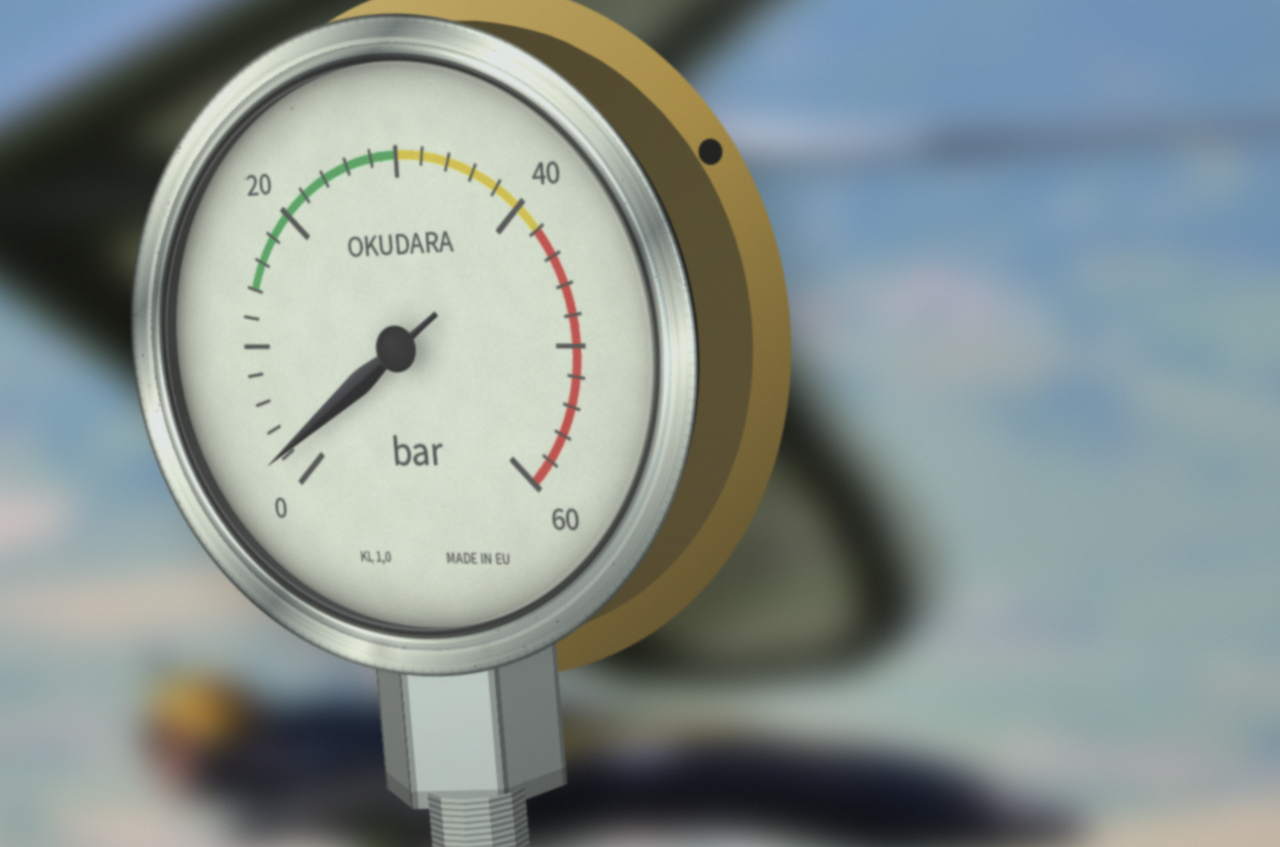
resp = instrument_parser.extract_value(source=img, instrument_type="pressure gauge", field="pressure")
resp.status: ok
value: 2 bar
